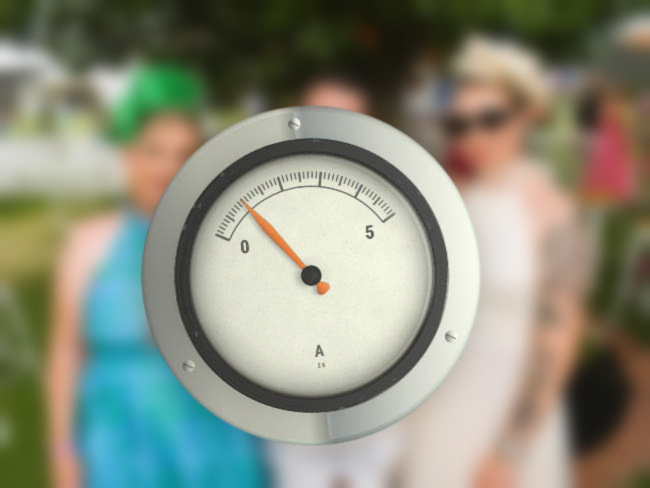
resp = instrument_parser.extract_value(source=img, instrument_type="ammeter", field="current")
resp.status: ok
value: 1 A
